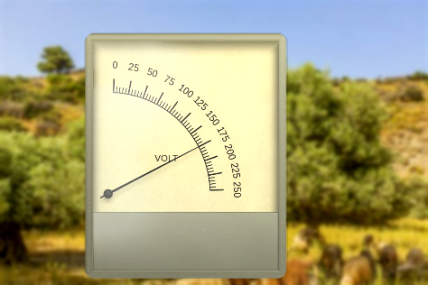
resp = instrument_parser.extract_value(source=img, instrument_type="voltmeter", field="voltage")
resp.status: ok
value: 175 V
